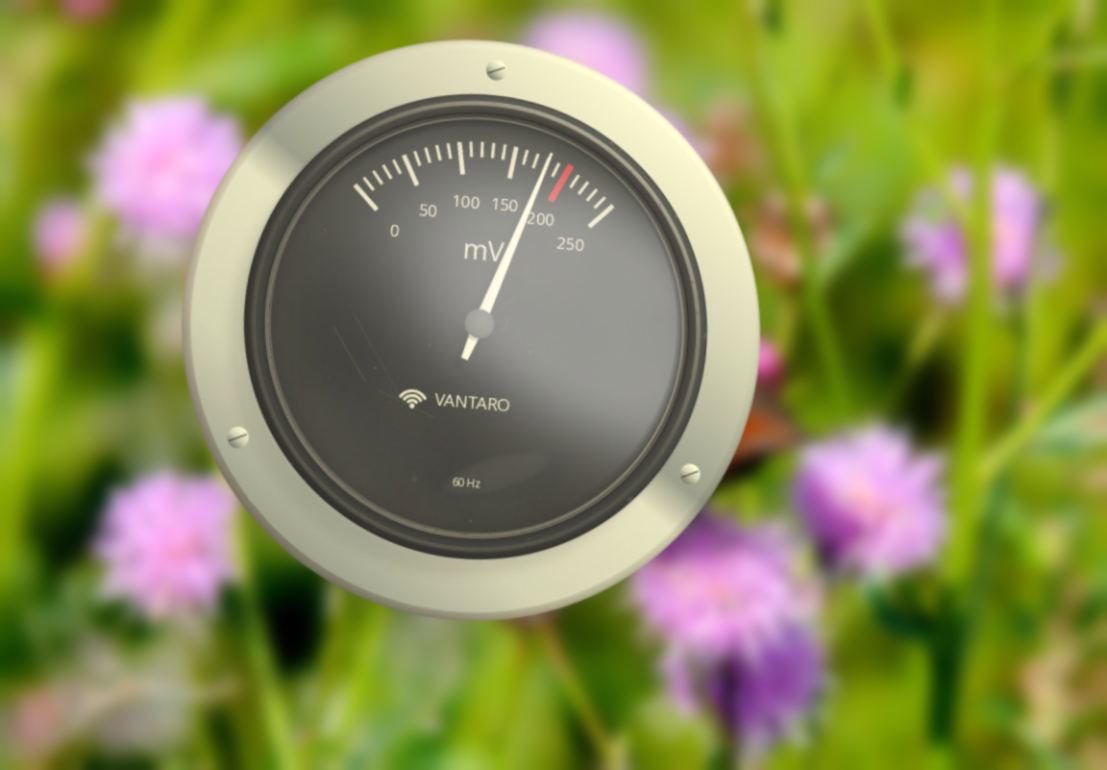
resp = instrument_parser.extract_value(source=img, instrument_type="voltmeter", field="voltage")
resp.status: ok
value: 180 mV
